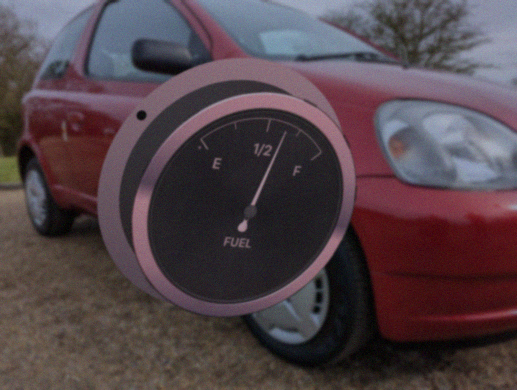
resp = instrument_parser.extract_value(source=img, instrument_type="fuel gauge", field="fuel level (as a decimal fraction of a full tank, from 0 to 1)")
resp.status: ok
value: 0.625
